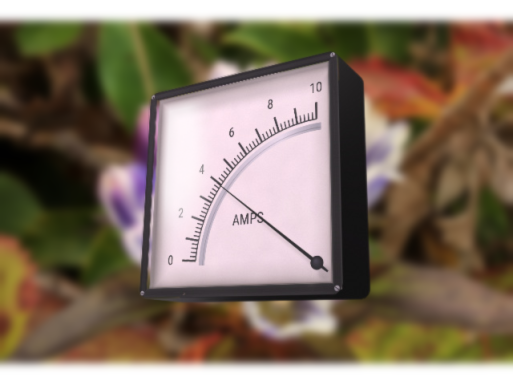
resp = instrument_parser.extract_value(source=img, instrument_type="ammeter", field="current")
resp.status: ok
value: 4 A
